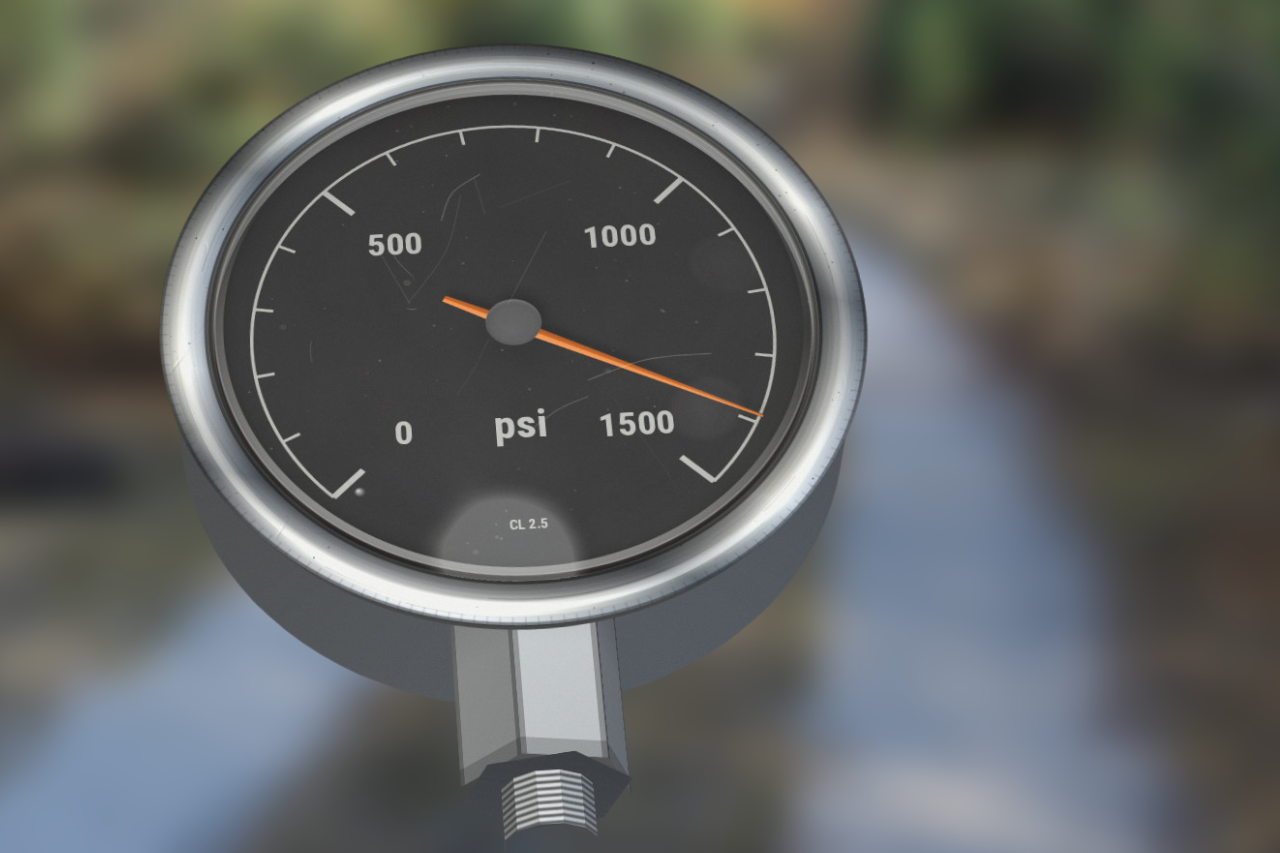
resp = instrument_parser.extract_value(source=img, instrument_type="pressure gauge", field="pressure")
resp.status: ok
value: 1400 psi
